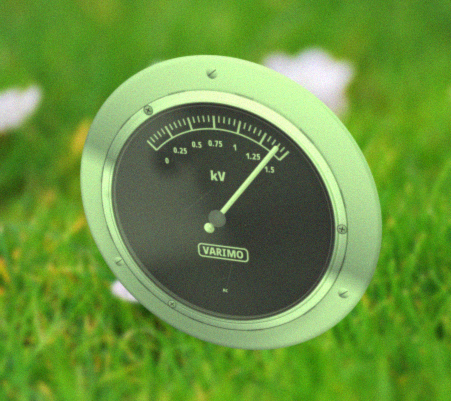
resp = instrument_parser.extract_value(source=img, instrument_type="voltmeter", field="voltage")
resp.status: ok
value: 1.4 kV
